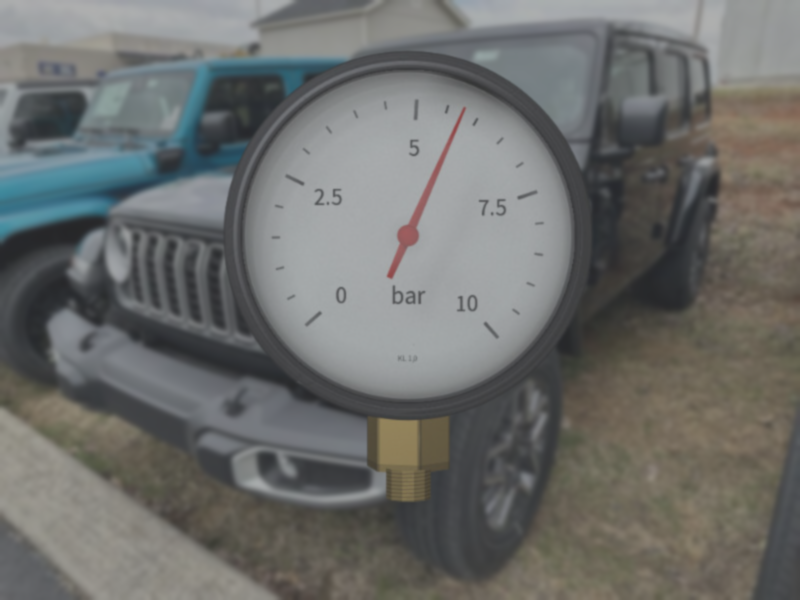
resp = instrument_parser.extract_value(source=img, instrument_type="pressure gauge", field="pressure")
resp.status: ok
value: 5.75 bar
